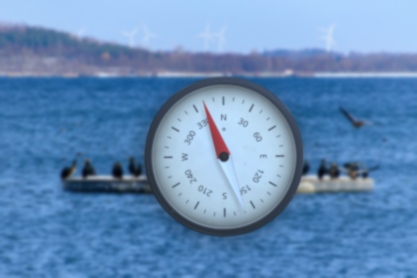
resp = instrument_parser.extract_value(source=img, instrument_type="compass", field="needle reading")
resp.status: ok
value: 340 °
